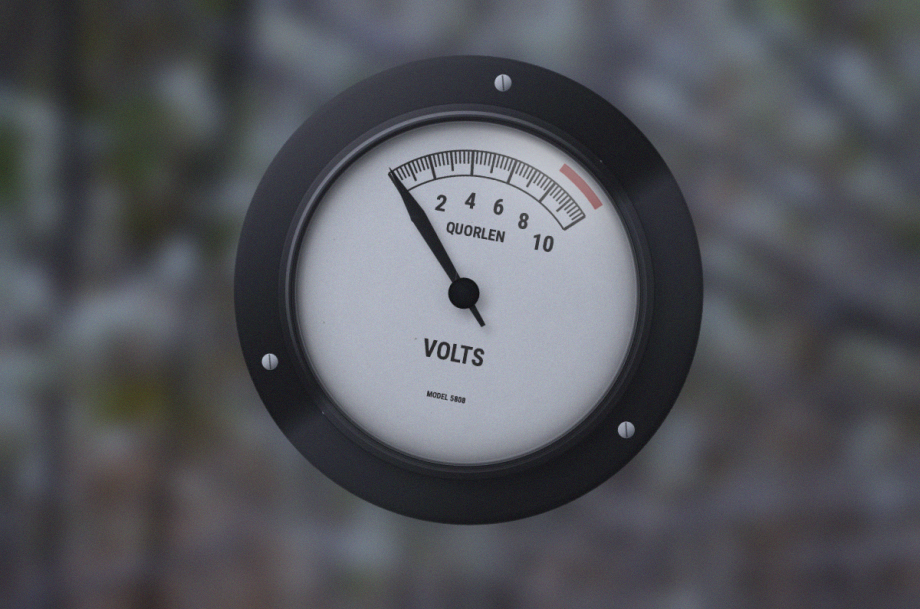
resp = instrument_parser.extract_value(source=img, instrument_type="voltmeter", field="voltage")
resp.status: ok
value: 0.2 V
